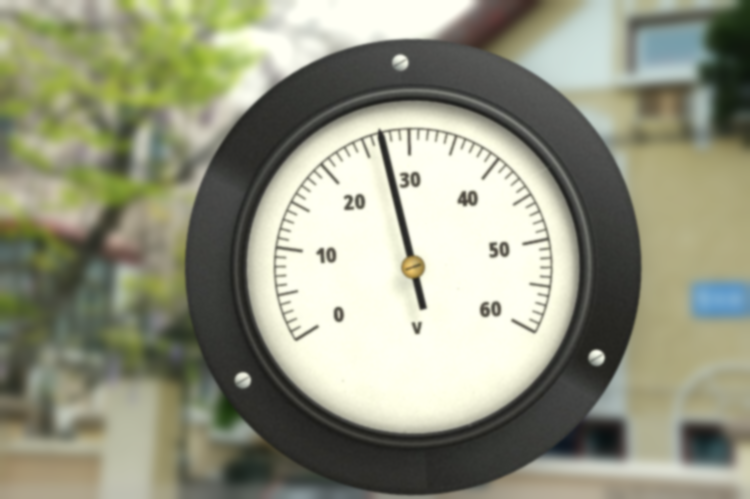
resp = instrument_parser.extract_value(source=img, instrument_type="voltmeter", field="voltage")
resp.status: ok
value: 27 V
